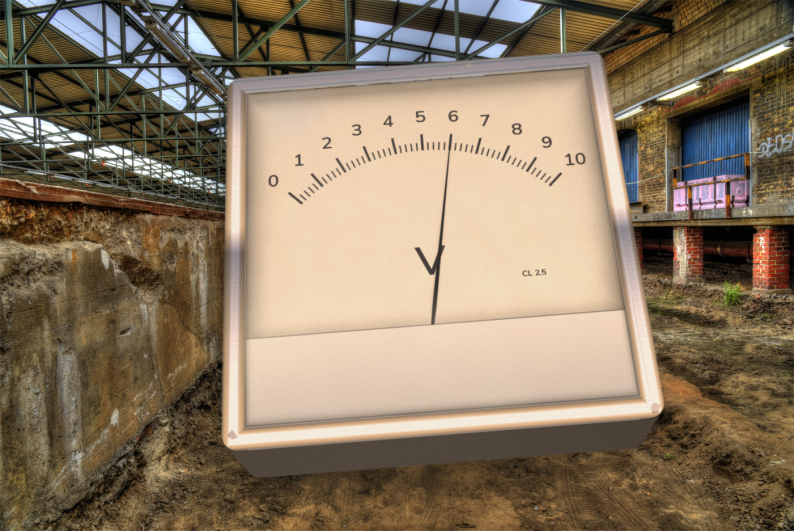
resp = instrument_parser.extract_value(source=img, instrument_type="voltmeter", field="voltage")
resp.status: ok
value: 6 V
